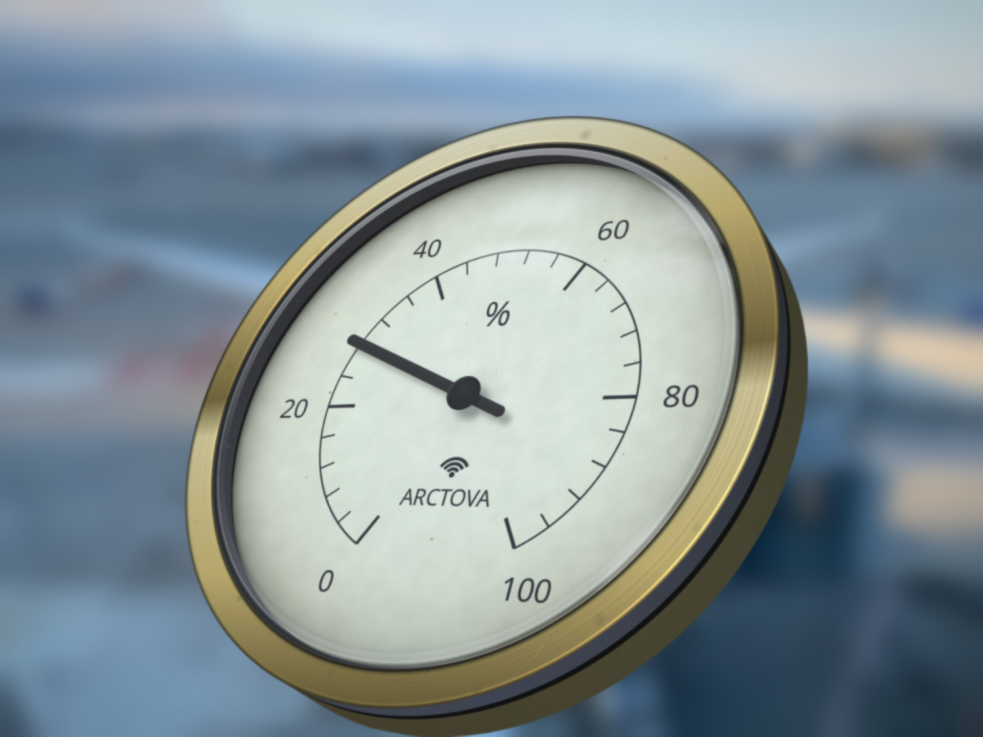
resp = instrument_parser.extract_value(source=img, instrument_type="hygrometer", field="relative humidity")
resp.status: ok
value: 28 %
